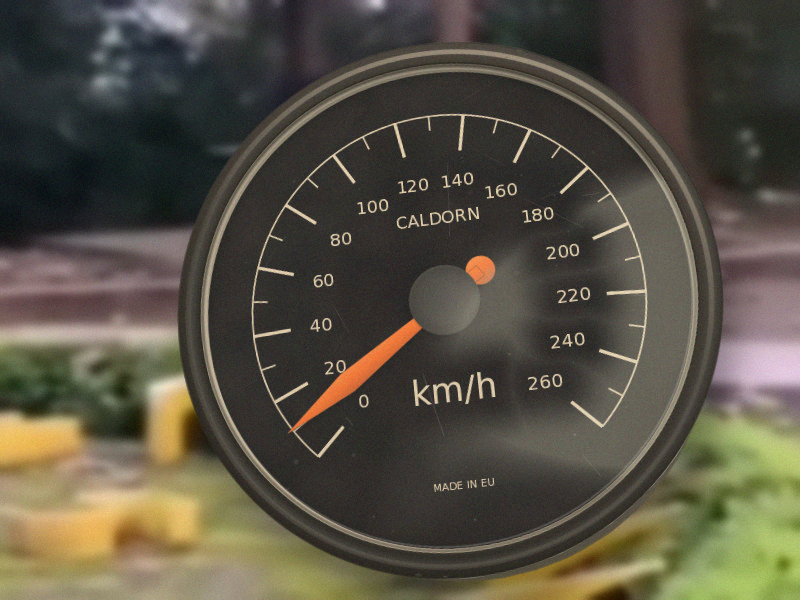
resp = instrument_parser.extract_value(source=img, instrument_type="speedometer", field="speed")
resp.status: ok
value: 10 km/h
